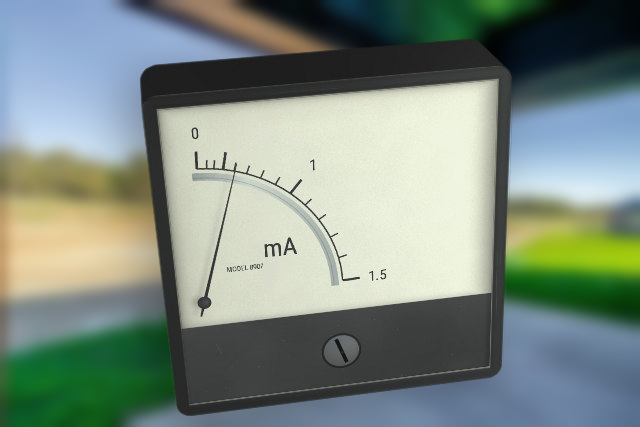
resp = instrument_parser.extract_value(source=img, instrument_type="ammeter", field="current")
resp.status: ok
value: 0.6 mA
